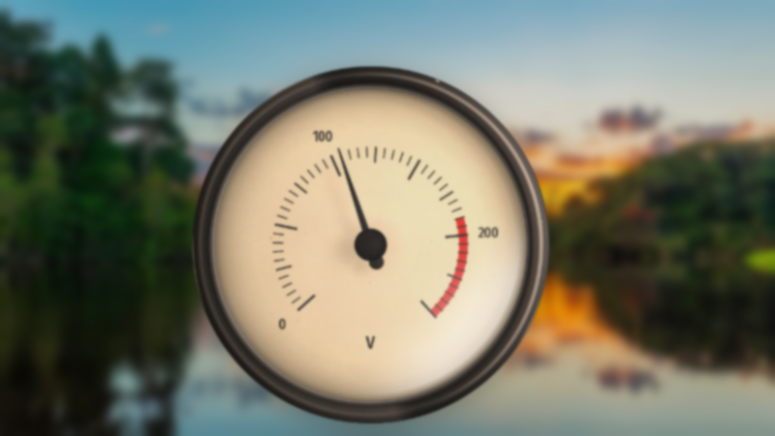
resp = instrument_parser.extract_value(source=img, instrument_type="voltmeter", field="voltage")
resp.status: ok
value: 105 V
